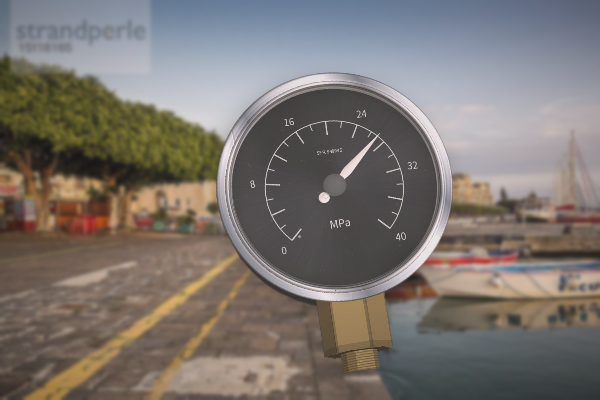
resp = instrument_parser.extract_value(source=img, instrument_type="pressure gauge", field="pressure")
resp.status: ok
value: 27 MPa
